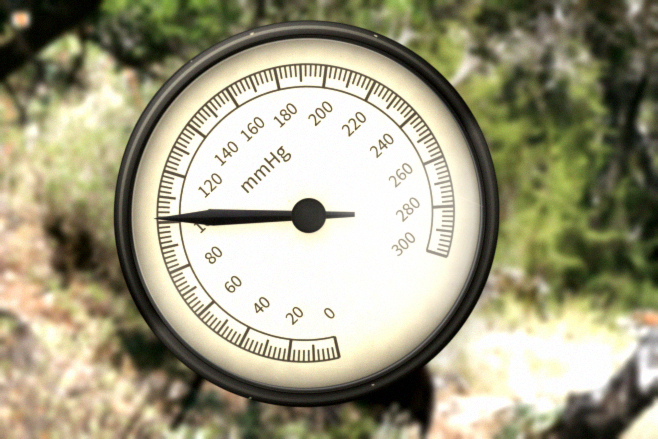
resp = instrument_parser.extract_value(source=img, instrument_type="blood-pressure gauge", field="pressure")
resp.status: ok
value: 102 mmHg
